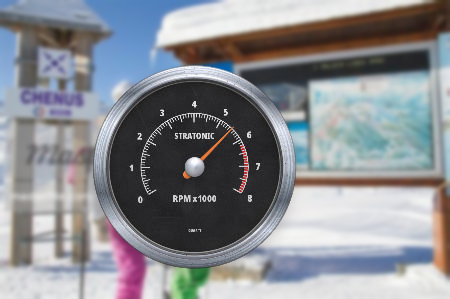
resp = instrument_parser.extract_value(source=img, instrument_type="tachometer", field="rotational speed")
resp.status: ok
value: 5500 rpm
